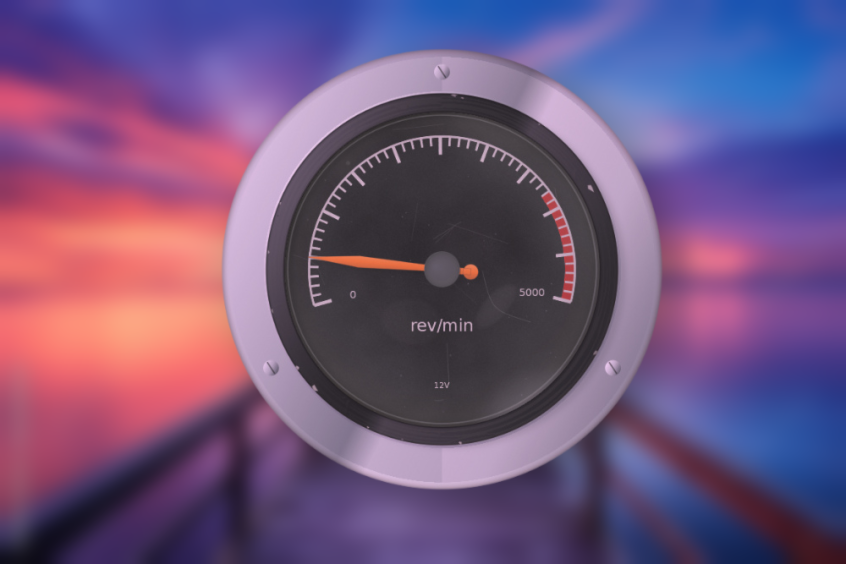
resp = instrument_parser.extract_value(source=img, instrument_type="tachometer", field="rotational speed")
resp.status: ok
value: 500 rpm
